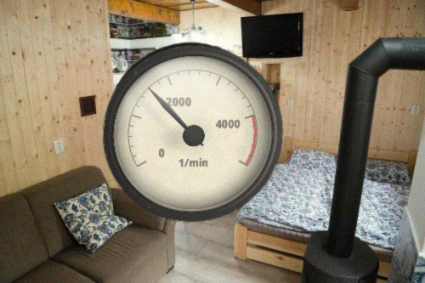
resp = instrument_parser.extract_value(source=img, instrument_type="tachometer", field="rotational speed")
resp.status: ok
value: 1600 rpm
